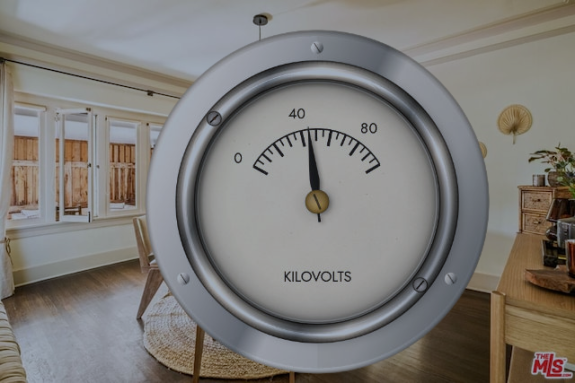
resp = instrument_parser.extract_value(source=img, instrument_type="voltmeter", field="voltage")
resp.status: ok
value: 45 kV
